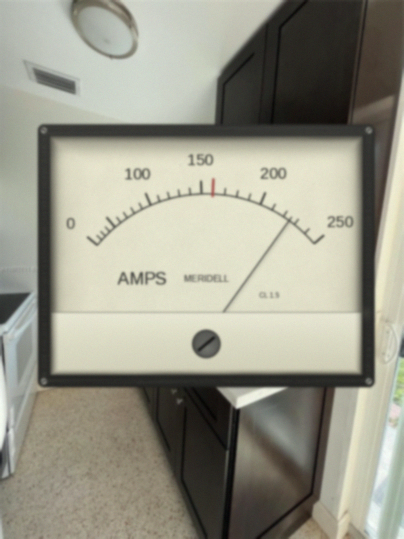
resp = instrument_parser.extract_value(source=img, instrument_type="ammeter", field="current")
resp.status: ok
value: 225 A
